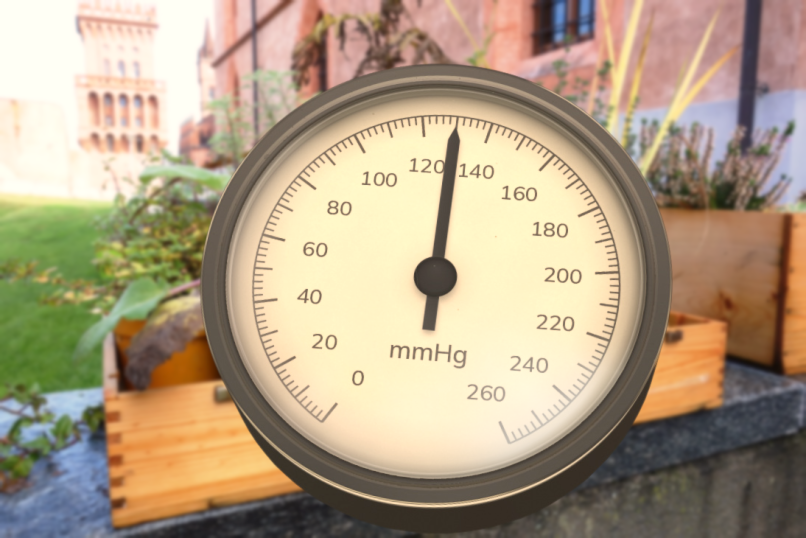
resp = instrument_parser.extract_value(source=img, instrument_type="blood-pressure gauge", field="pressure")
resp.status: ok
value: 130 mmHg
